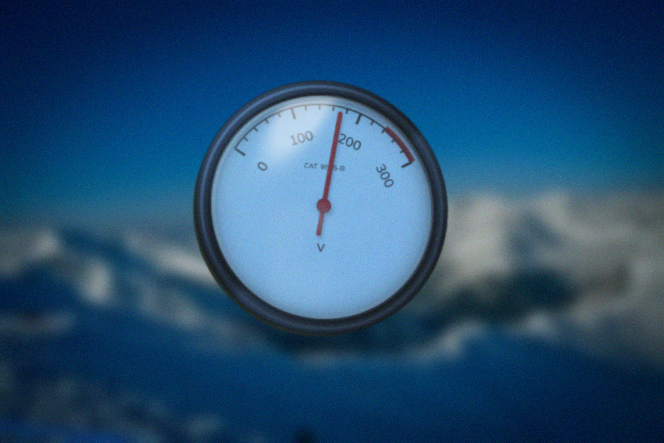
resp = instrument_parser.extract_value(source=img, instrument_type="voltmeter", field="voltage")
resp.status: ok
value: 170 V
